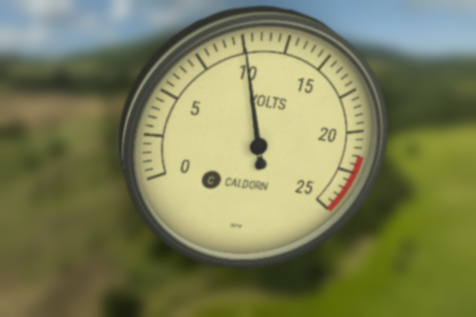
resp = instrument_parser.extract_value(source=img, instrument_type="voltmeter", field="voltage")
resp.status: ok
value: 10 V
